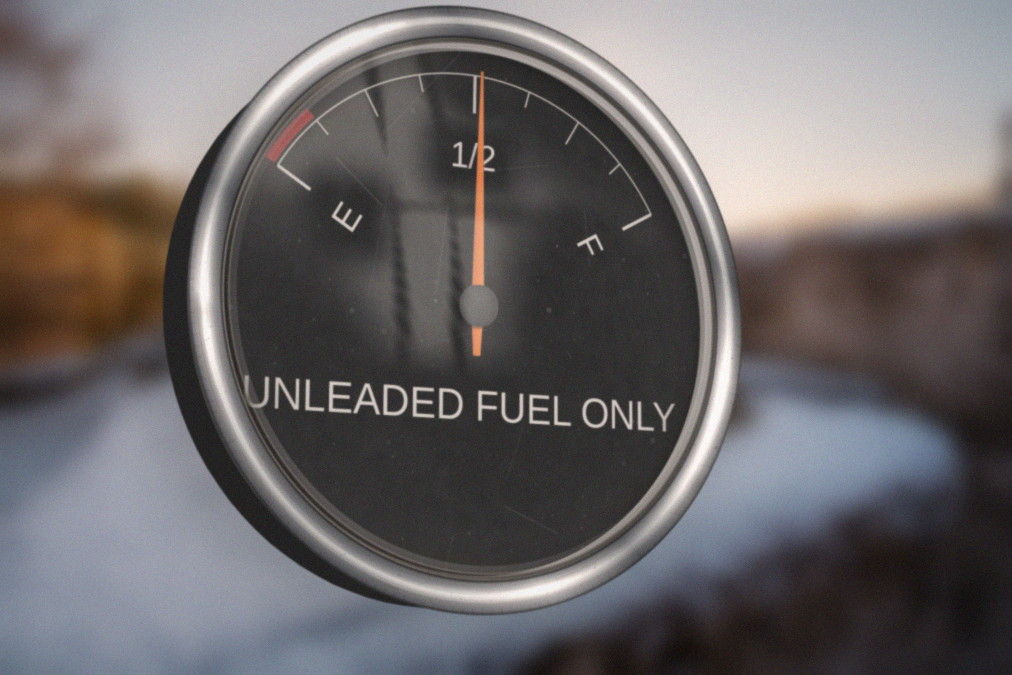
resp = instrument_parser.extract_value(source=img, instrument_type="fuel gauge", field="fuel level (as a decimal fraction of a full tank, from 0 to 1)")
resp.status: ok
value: 0.5
